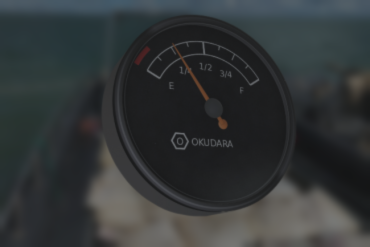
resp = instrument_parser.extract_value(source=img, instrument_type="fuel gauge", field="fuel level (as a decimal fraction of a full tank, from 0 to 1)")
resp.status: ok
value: 0.25
